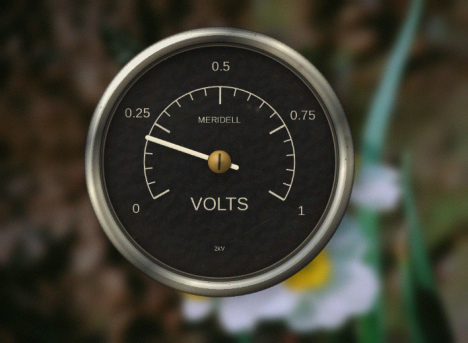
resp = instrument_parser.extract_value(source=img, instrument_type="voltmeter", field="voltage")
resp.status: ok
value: 0.2 V
